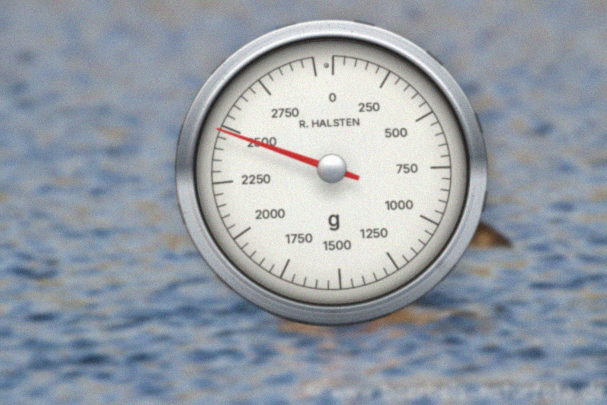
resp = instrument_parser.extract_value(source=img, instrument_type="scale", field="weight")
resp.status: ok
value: 2475 g
